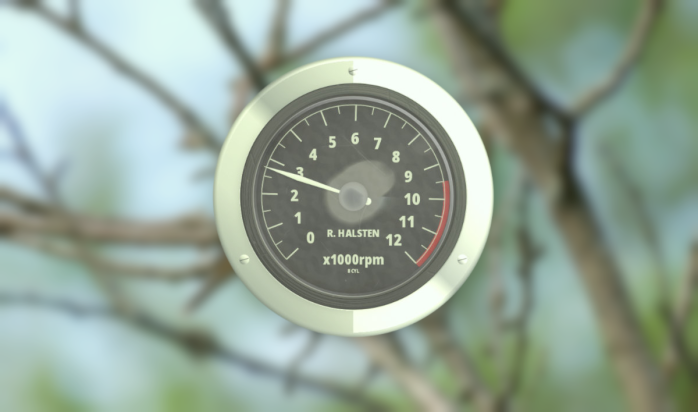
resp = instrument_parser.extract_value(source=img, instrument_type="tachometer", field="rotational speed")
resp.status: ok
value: 2750 rpm
